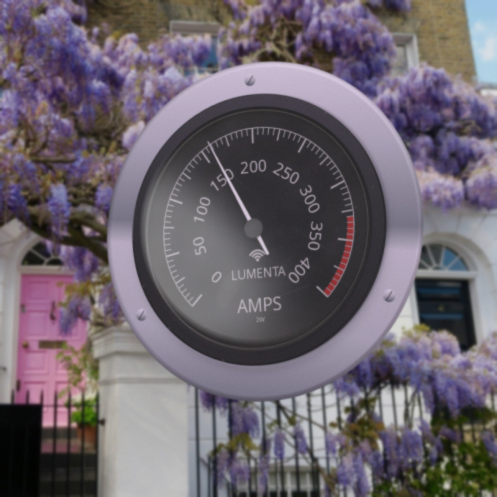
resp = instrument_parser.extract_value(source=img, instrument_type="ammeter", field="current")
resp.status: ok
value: 160 A
